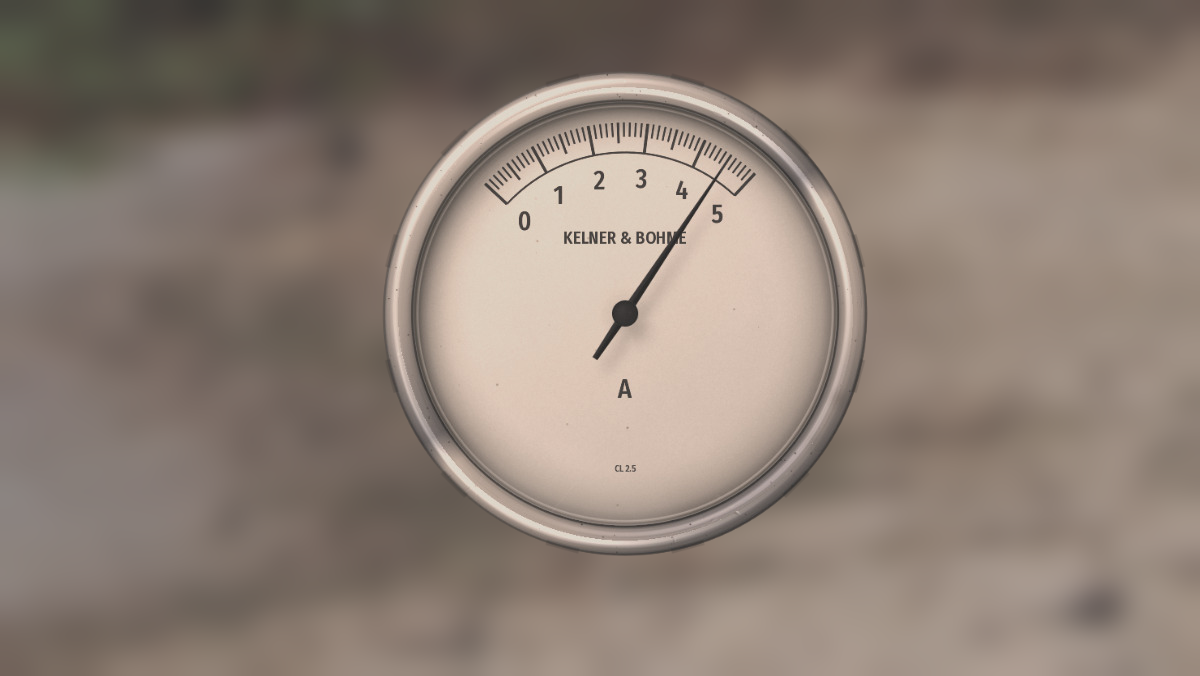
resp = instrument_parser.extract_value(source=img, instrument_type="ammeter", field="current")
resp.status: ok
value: 4.5 A
